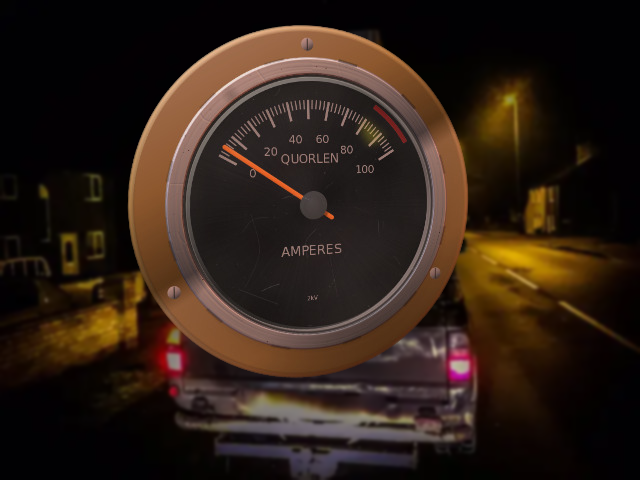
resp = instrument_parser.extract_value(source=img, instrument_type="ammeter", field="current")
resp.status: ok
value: 4 A
